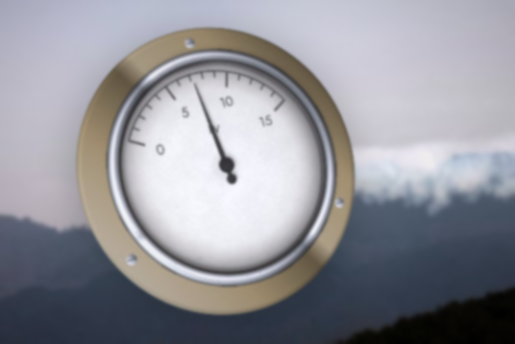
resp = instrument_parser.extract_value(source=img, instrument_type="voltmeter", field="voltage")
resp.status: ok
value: 7 kV
